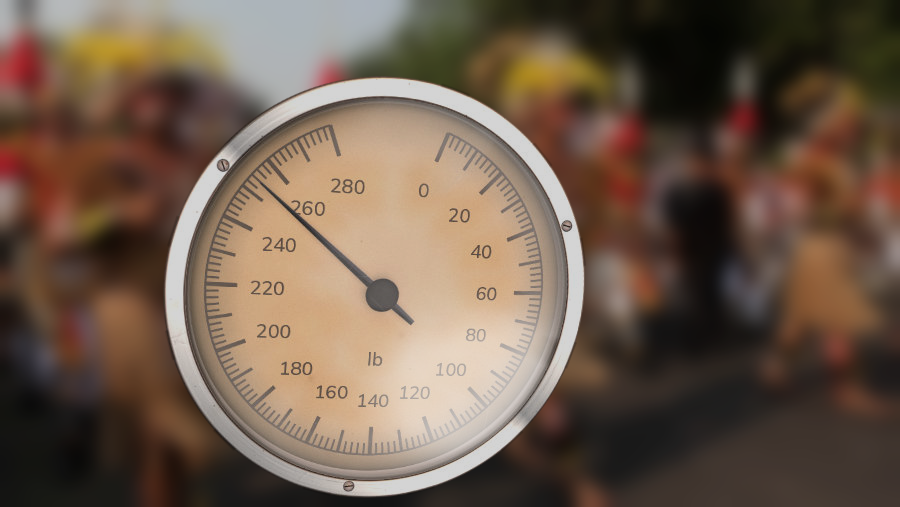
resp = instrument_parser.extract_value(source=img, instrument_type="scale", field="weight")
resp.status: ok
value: 254 lb
